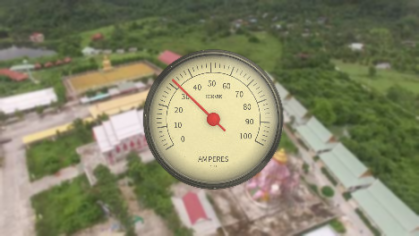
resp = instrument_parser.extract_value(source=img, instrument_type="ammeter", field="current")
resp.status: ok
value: 32 A
